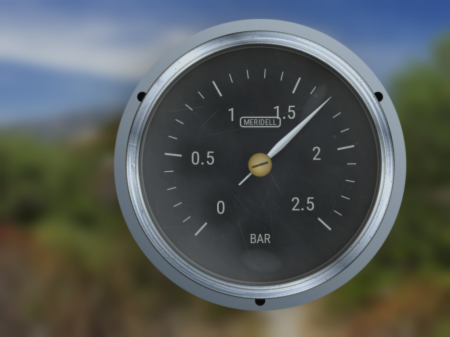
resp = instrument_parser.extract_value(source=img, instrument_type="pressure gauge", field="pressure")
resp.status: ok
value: 1.7 bar
